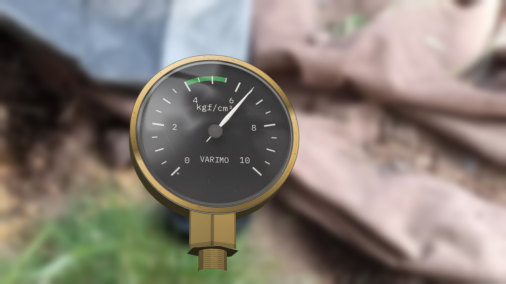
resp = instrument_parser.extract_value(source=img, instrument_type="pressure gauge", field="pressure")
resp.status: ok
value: 6.5 kg/cm²
